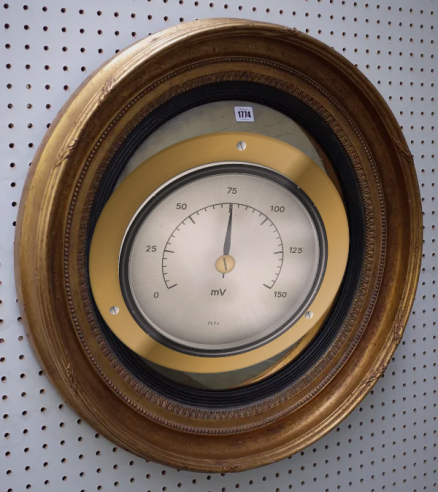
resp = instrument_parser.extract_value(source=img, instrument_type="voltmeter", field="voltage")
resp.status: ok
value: 75 mV
